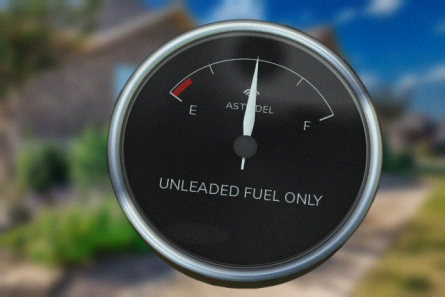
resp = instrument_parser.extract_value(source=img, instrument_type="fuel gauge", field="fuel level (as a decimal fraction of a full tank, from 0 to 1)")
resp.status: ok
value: 0.5
